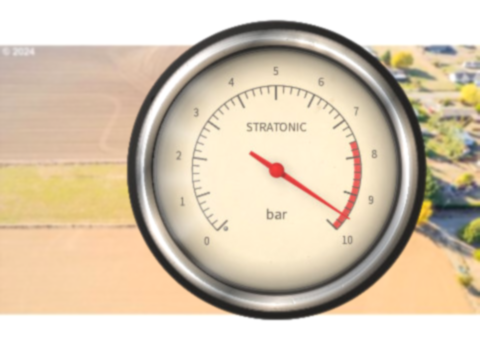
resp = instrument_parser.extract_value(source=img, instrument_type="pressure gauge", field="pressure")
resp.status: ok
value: 9.6 bar
